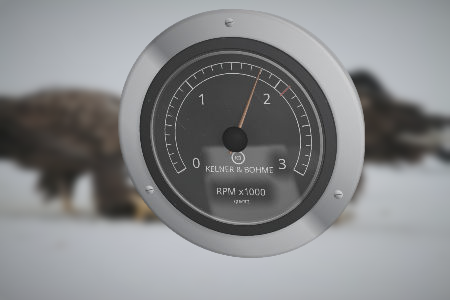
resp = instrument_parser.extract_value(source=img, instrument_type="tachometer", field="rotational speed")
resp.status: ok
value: 1800 rpm
